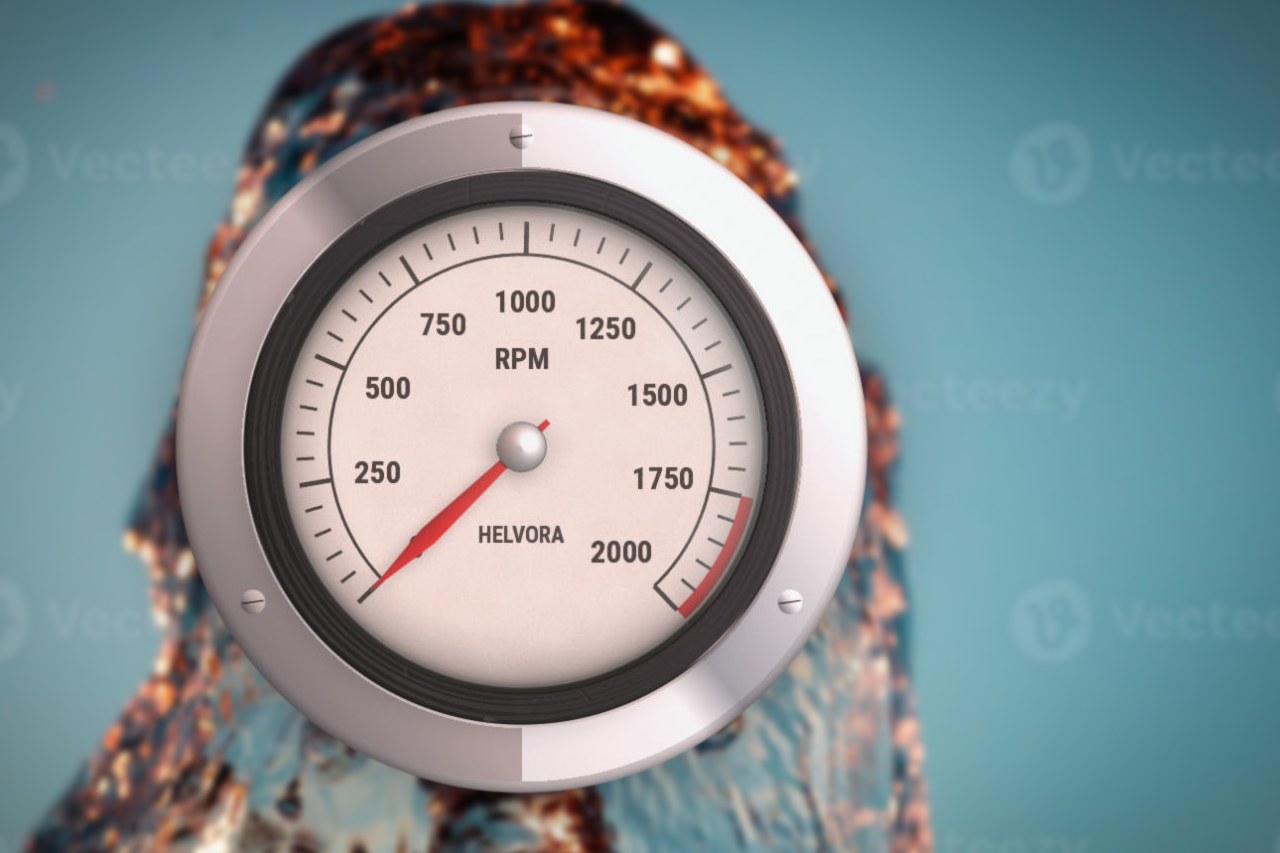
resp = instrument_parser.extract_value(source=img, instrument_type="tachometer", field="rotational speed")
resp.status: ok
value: 0 rpm
